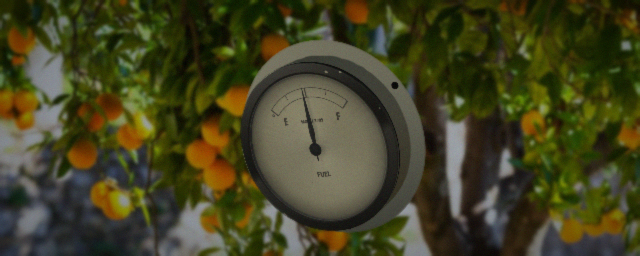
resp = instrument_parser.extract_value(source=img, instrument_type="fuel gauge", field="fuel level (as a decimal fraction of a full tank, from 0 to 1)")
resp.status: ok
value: 0.5
